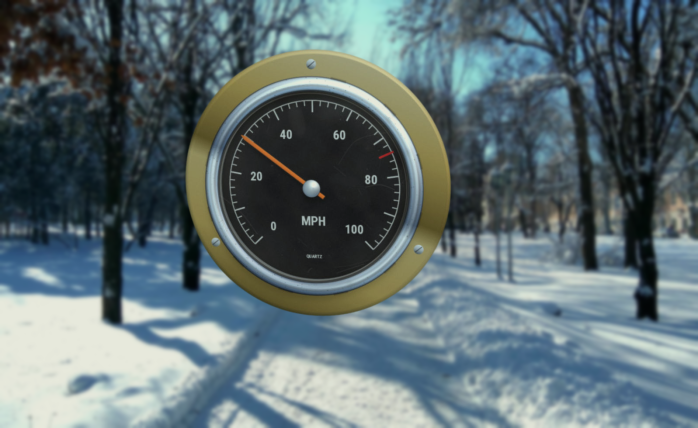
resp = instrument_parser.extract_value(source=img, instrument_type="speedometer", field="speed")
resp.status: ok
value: 30 mph
